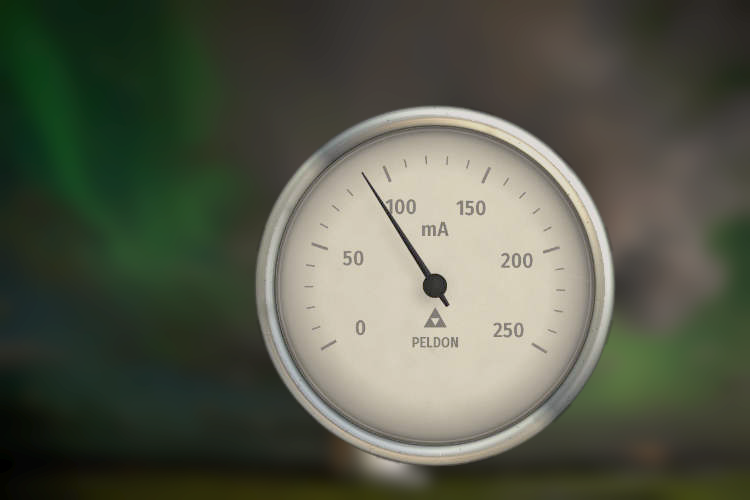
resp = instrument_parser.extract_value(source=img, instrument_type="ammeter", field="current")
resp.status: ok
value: 90 mA
